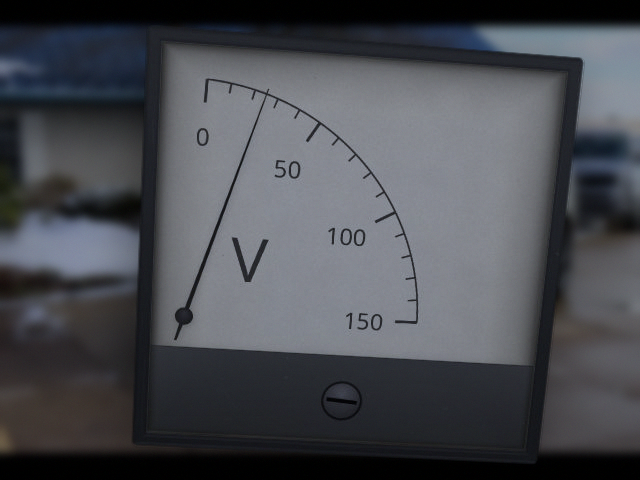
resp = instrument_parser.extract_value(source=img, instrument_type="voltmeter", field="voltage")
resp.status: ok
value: 25 V
